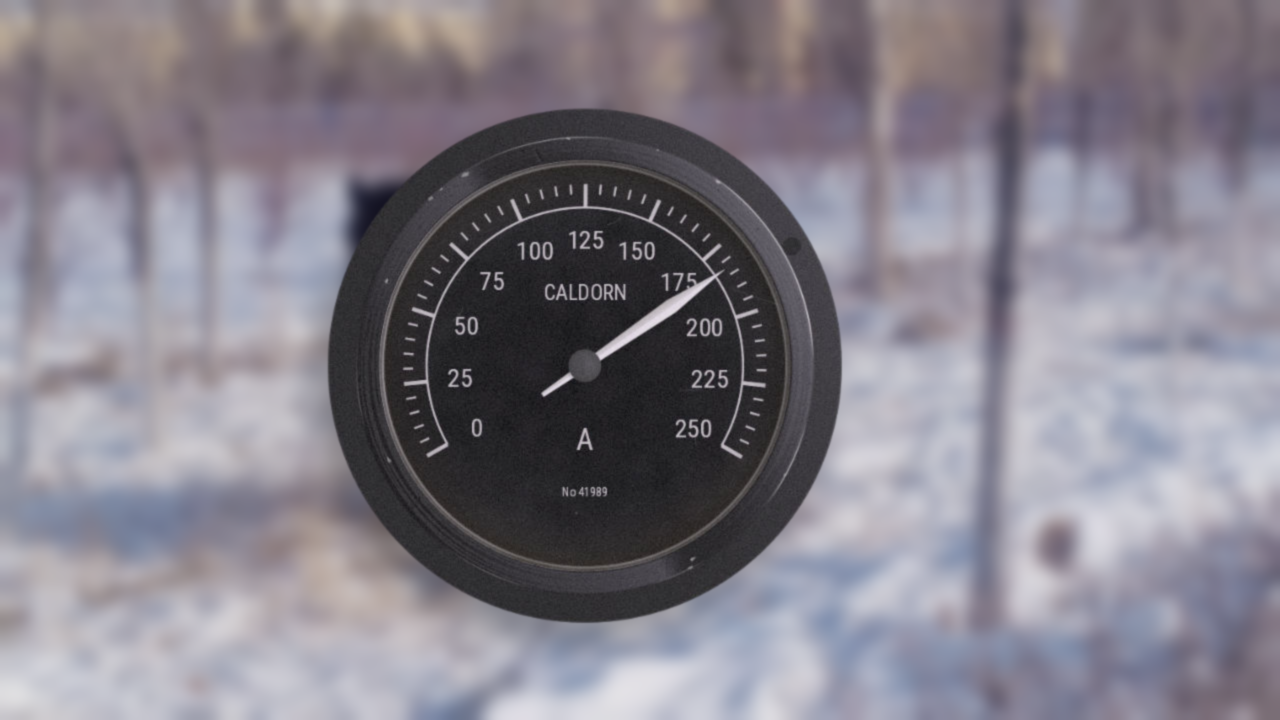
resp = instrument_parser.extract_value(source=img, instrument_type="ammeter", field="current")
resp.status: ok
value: 182.5 A
